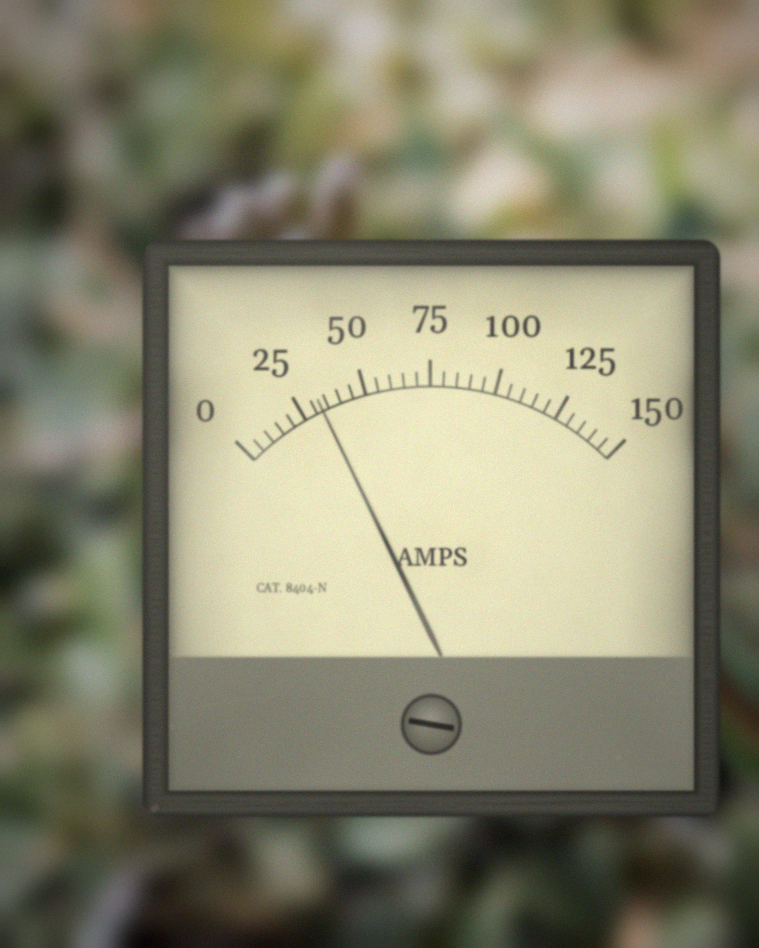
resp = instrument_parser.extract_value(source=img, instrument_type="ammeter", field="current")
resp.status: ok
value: 32.5 A
